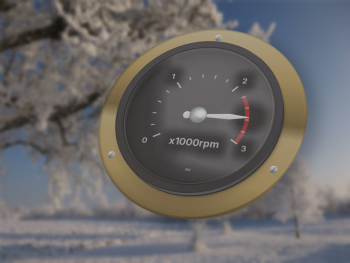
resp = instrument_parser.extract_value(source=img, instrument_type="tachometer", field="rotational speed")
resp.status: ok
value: 2600 rpm
